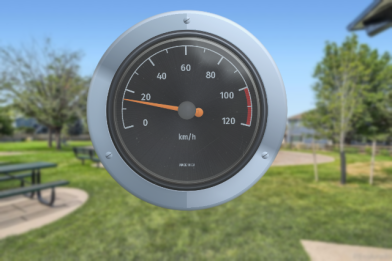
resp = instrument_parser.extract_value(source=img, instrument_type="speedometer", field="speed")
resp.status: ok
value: 15 km/h
